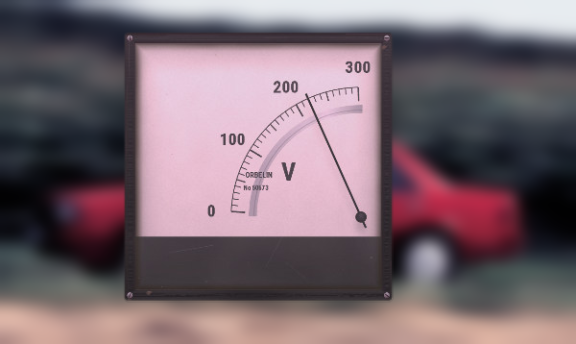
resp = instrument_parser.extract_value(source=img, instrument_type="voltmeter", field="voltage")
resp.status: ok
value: 220 V
